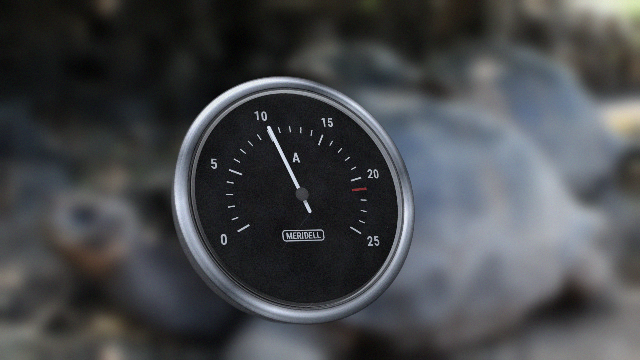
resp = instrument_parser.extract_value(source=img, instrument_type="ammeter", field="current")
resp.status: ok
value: 10 A
